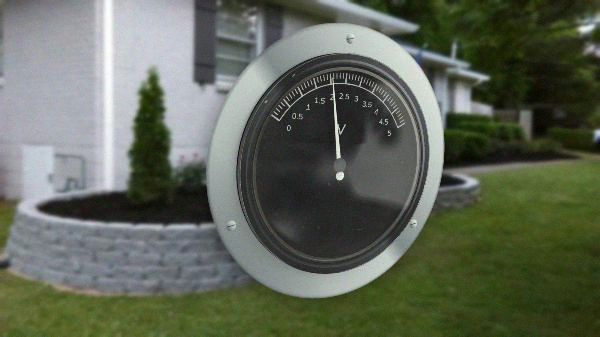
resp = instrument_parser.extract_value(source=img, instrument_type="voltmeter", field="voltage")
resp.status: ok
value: 2 V
